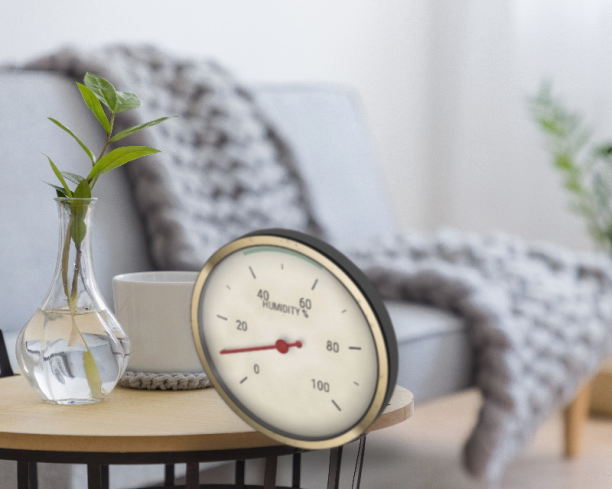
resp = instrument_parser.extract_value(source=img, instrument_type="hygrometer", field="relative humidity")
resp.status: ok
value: 10 %
